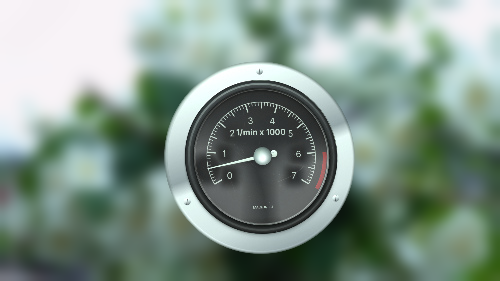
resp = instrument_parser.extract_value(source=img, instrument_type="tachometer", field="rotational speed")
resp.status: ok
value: 500 rpm
